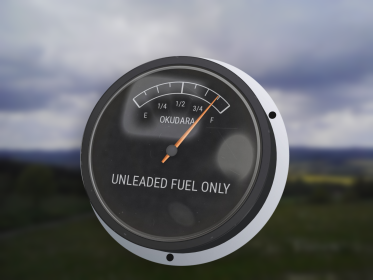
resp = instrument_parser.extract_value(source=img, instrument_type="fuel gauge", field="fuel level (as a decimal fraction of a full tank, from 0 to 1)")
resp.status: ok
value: 0.875
